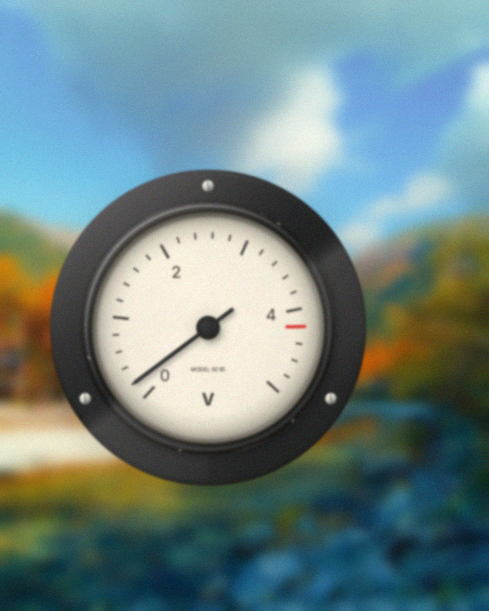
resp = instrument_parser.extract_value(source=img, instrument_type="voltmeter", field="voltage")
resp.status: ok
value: 0.2 V
